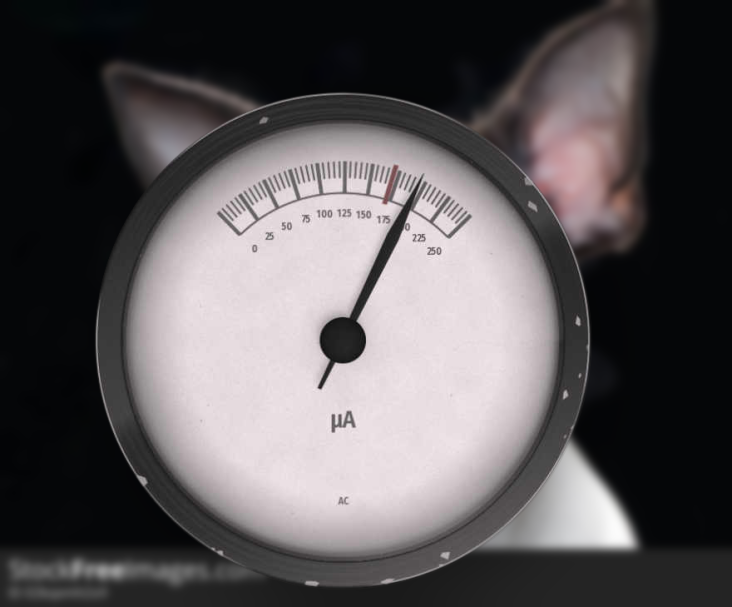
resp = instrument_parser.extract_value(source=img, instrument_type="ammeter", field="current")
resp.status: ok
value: 195 µA
